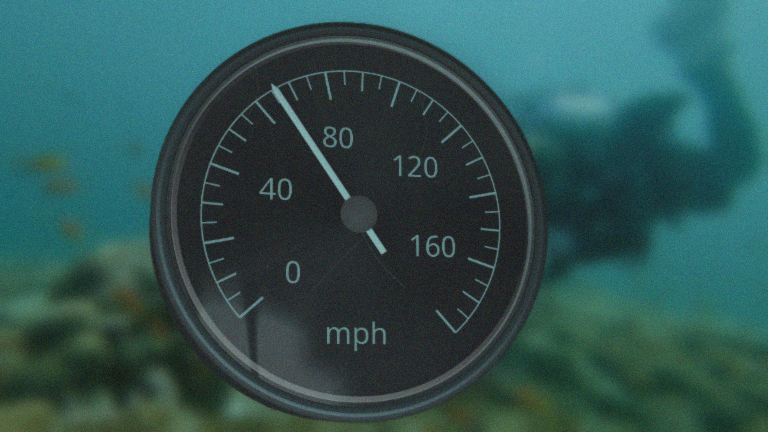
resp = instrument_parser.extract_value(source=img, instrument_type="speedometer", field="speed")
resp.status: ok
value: 65 mph
